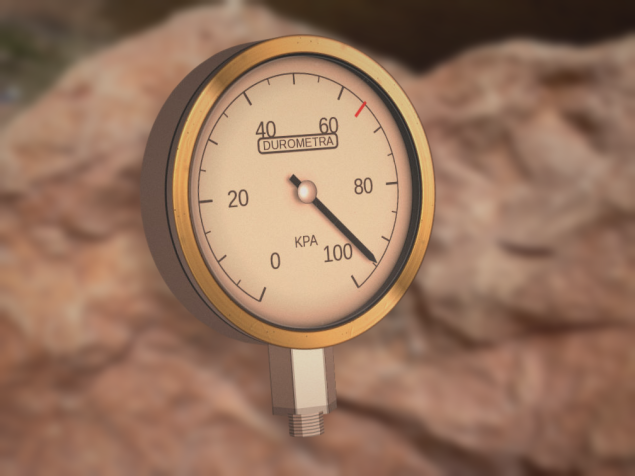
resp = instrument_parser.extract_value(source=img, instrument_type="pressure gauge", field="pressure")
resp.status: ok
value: 95 kPa
